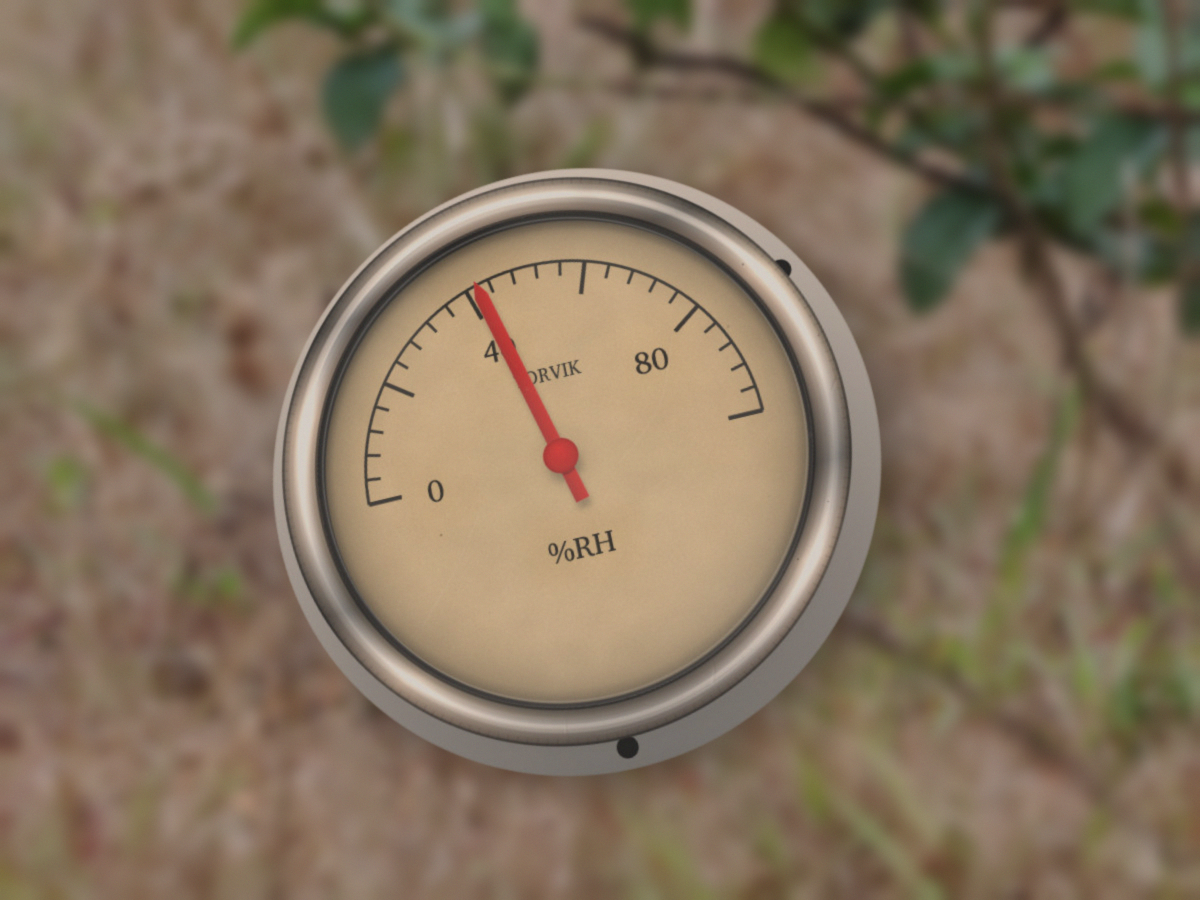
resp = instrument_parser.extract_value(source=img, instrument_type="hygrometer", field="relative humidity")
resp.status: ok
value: 42 %
